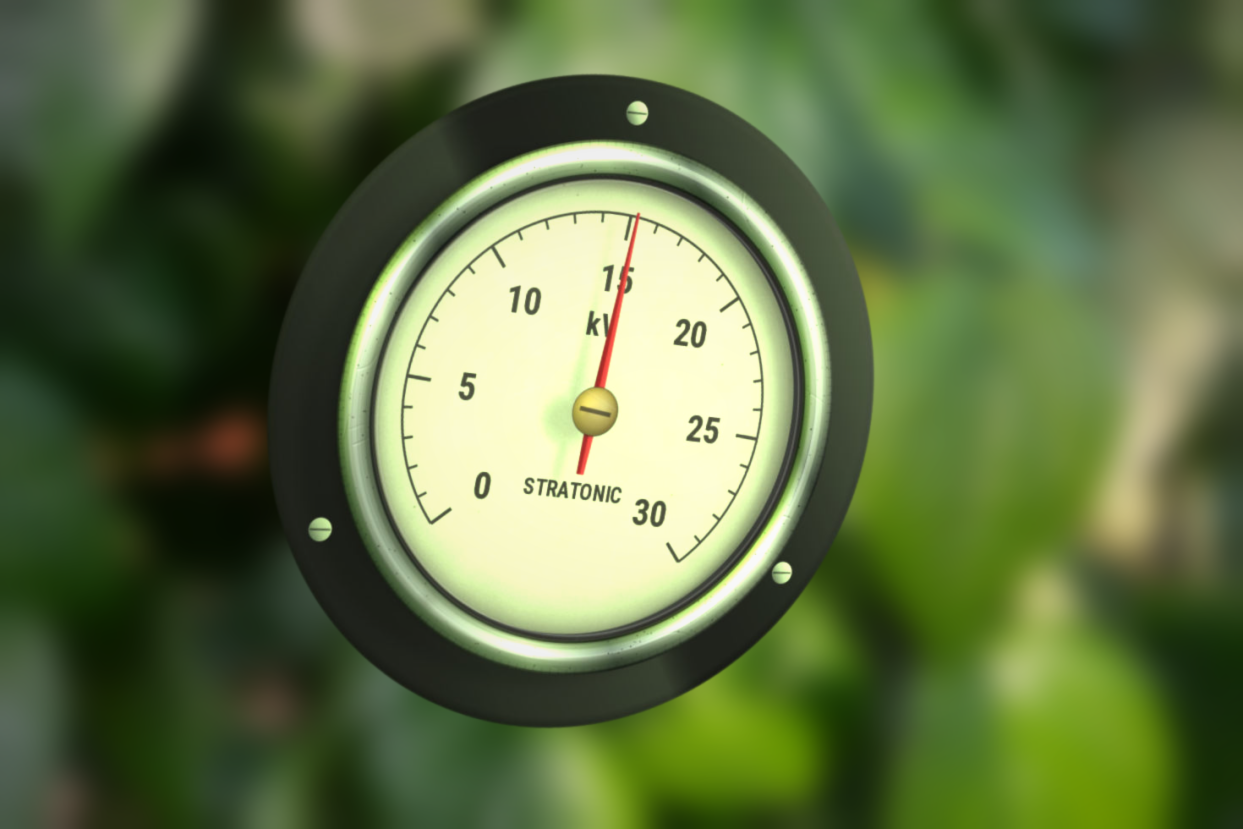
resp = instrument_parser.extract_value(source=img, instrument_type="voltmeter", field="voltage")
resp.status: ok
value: 15 kV
